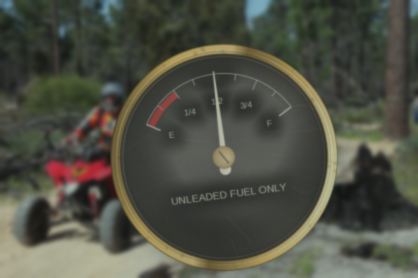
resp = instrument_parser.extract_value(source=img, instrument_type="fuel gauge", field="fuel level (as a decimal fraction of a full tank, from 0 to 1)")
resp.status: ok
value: 0.5
